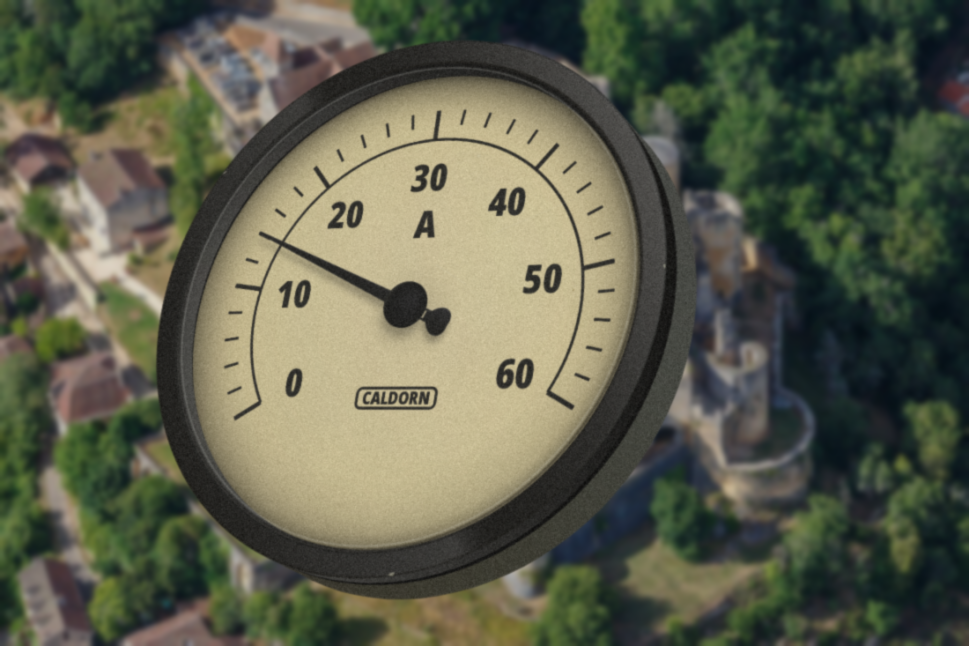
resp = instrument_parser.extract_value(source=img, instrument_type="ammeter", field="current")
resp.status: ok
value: 14 A
